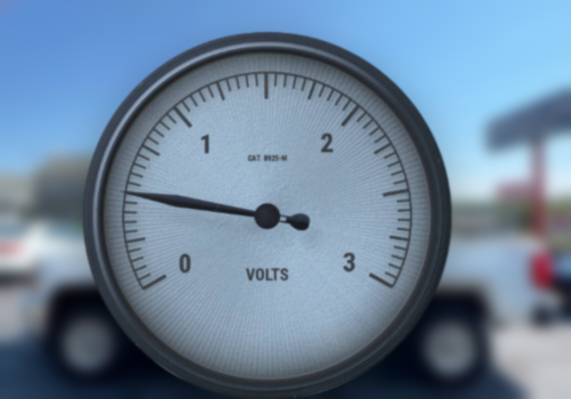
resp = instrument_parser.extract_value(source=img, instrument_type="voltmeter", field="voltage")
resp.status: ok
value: 0.5 V
